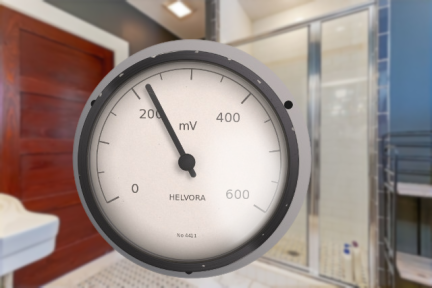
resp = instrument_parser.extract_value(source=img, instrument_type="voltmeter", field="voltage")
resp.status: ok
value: 225 mV
